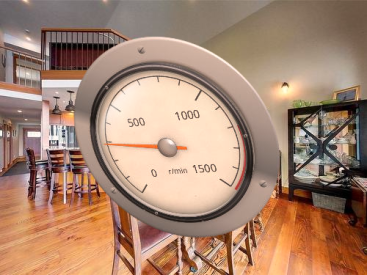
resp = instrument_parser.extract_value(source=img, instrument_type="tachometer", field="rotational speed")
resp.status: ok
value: 300 rpm
